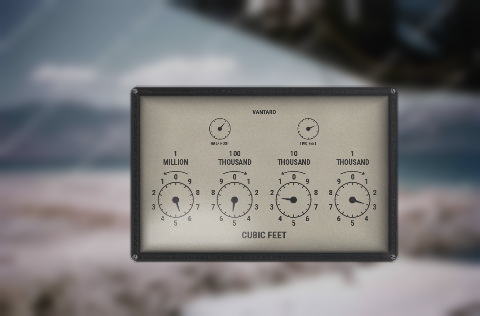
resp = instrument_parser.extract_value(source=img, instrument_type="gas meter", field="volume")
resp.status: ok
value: 552300 ft³
